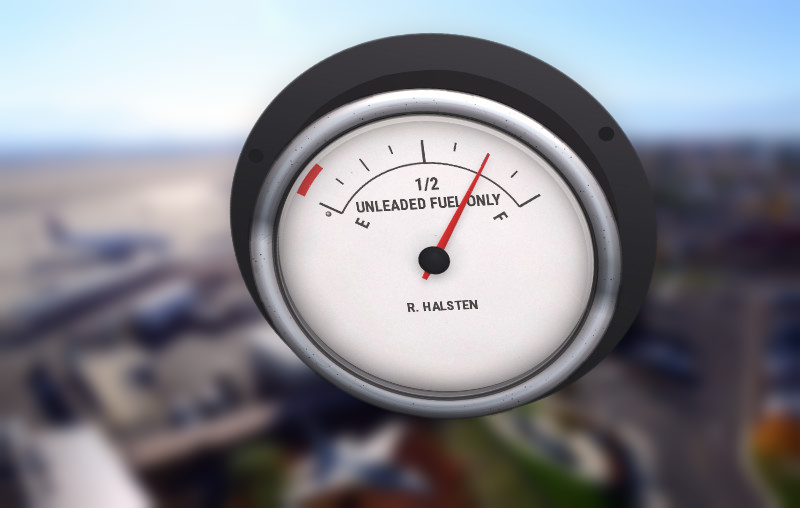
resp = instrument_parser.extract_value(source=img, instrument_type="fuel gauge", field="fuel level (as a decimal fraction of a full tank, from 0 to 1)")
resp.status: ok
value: 0.75
